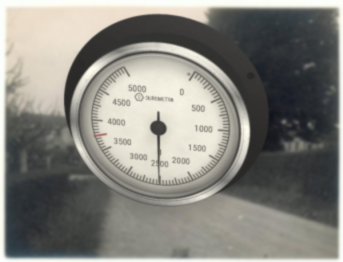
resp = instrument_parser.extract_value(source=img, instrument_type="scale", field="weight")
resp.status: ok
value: 2500 g
